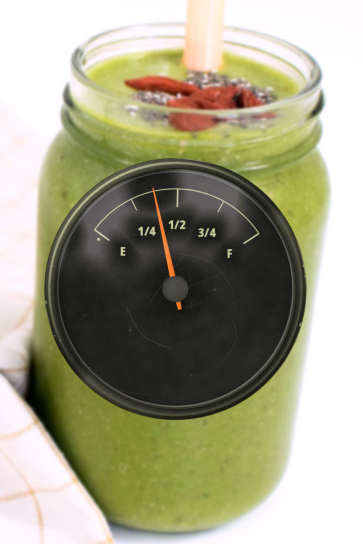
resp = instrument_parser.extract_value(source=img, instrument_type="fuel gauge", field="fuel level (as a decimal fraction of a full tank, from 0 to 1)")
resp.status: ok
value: 0.375
